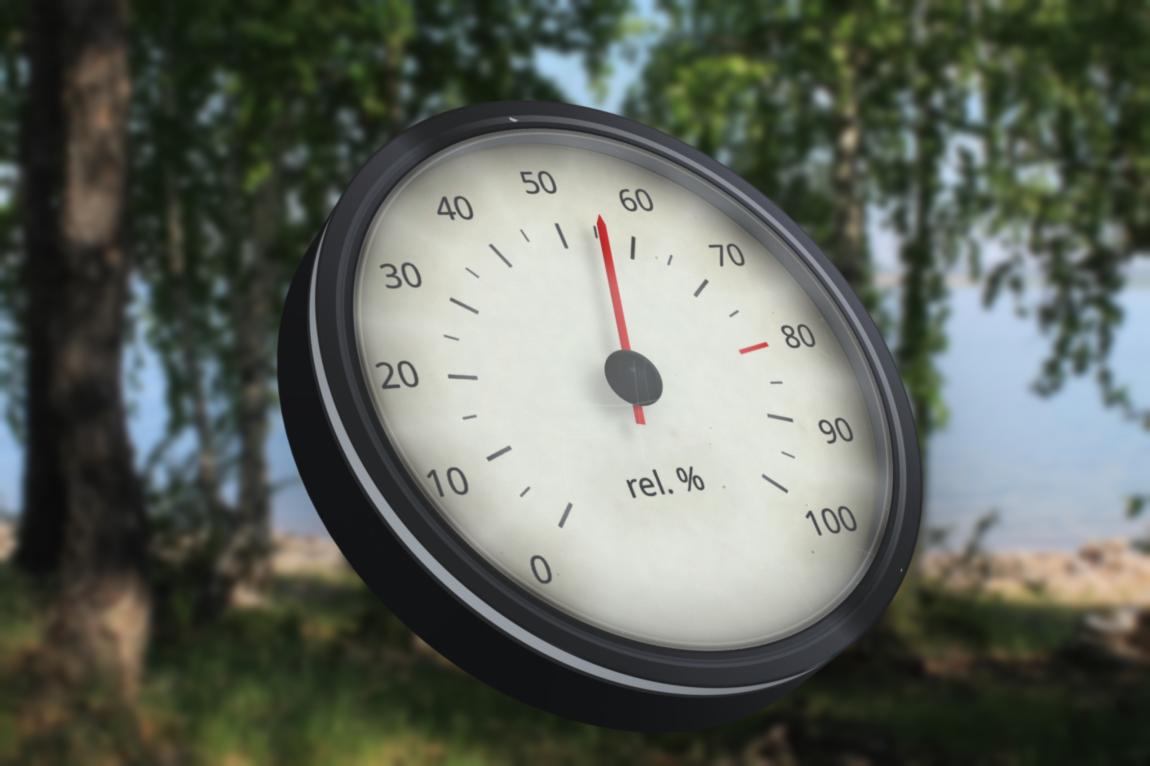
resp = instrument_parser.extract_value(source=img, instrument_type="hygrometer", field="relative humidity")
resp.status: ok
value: 55 %
